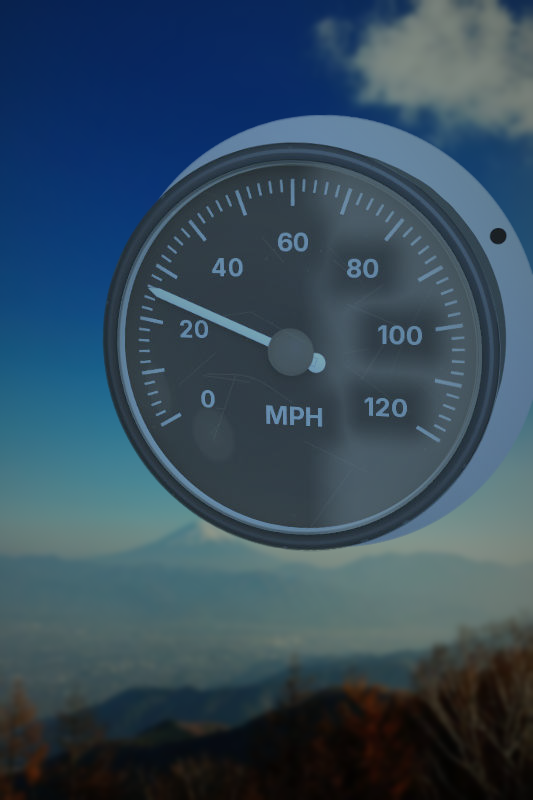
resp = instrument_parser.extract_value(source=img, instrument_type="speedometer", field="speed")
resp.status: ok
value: 26 mph
